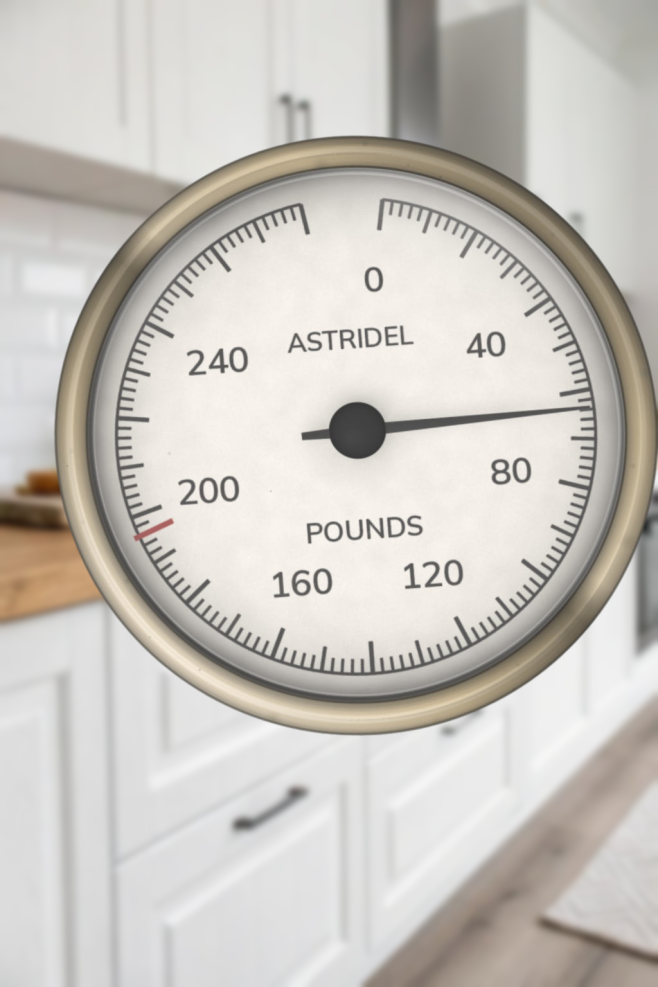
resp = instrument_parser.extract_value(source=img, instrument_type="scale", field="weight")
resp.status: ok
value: 64 lb
